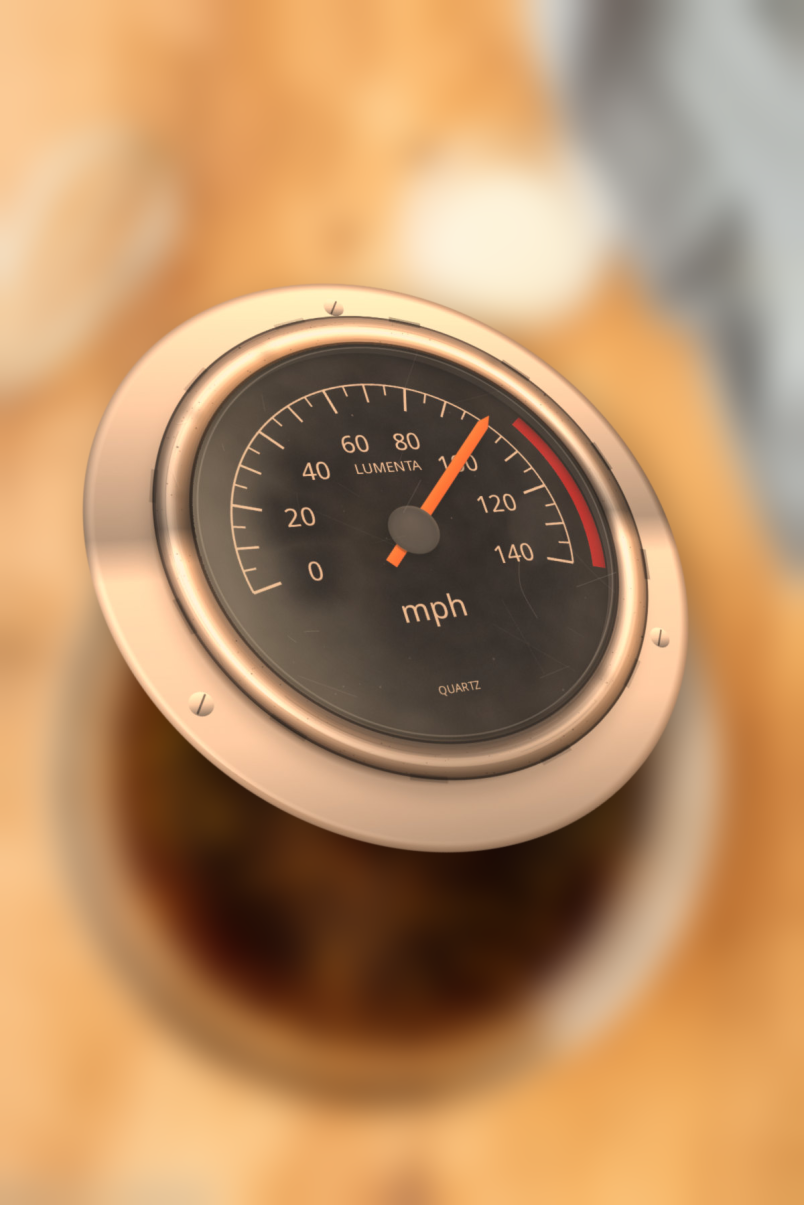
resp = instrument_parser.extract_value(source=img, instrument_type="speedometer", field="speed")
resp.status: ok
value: 100 mph
